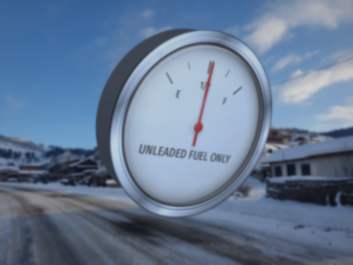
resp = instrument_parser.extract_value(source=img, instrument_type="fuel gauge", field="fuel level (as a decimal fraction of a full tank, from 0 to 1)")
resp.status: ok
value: 0.5
